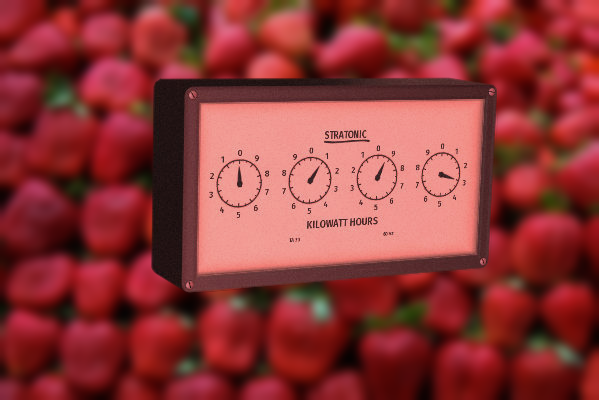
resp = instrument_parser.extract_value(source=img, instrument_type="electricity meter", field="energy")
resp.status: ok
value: 93 kWh
